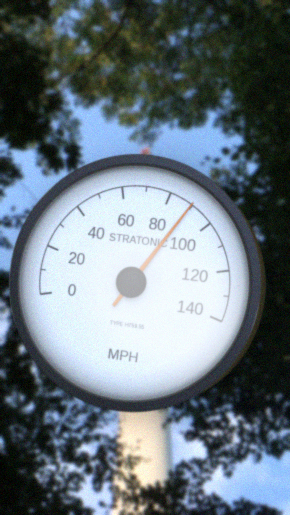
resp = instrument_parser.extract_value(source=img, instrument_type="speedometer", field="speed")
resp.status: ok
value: 90 mph
